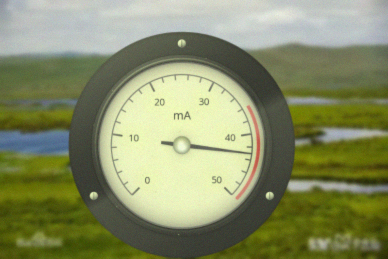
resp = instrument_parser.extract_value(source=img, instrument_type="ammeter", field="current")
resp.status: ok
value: 43 mA
